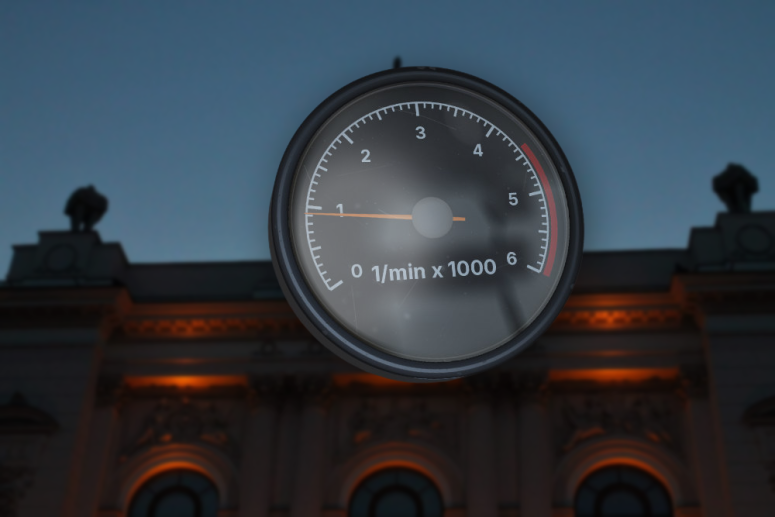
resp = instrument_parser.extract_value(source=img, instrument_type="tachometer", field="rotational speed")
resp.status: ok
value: 900 rpm
